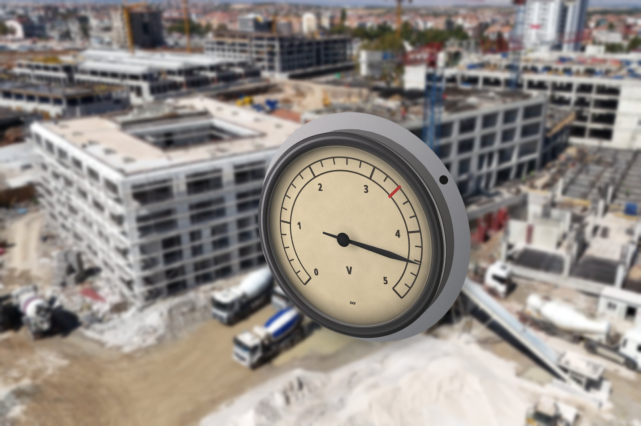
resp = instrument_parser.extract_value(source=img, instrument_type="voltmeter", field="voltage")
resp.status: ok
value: 4.4 V
